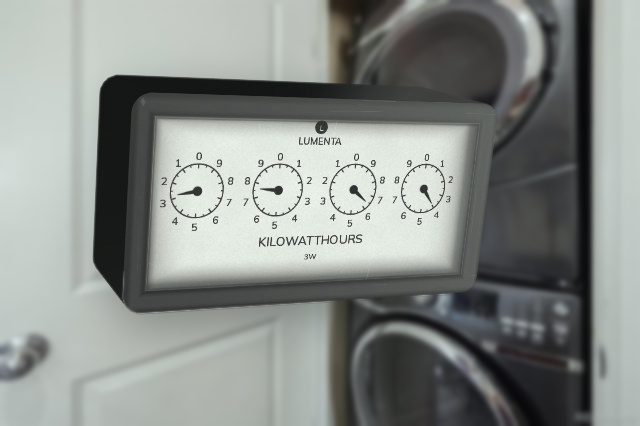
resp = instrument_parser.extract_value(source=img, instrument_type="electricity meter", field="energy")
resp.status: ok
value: 2764 kWh
